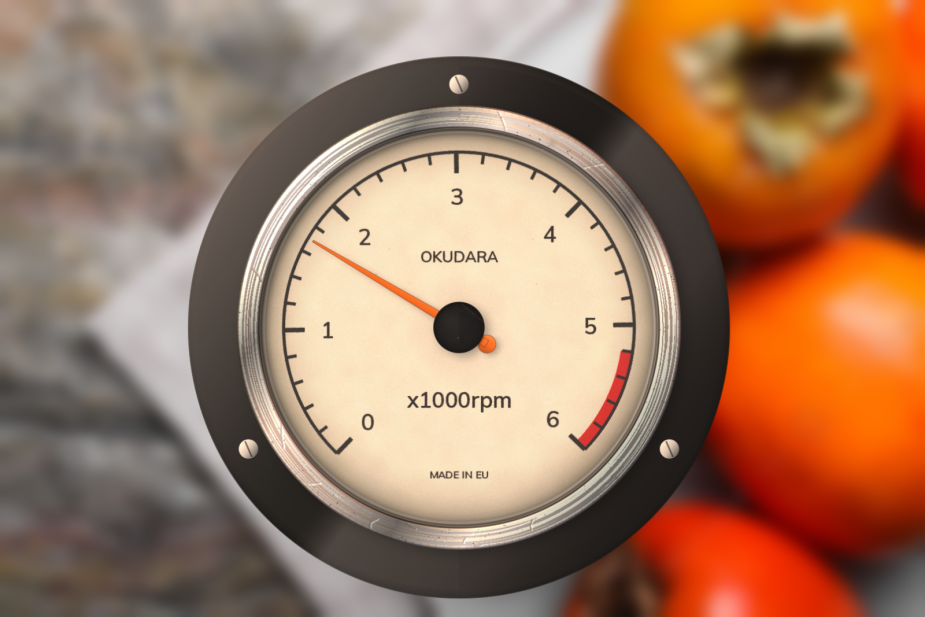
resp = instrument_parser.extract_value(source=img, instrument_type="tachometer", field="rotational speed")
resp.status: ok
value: 1700 rpm
